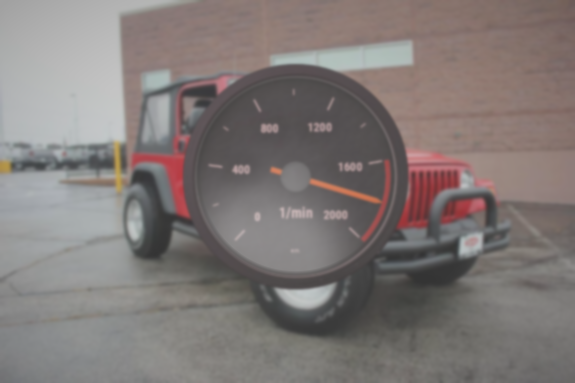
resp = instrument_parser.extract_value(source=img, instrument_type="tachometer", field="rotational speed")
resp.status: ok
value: 1800 rpm
